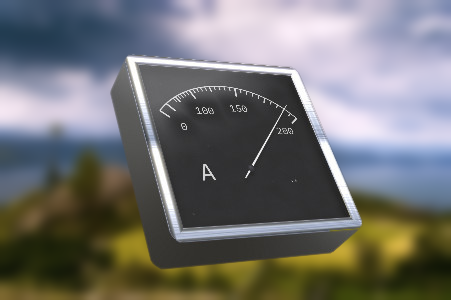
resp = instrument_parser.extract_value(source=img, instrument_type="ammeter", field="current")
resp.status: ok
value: 190 A
